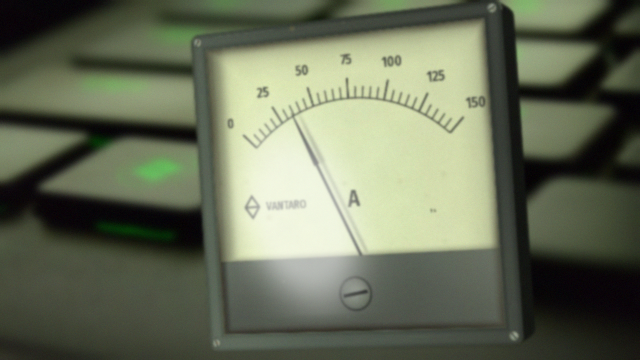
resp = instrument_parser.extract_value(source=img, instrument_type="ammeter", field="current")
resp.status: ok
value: 35 A
